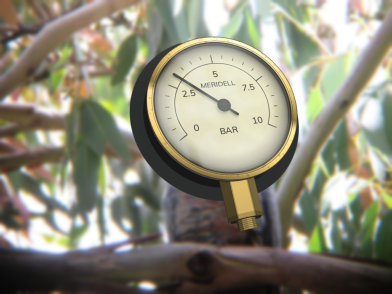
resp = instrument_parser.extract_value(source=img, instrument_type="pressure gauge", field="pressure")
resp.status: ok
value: 3 bar
